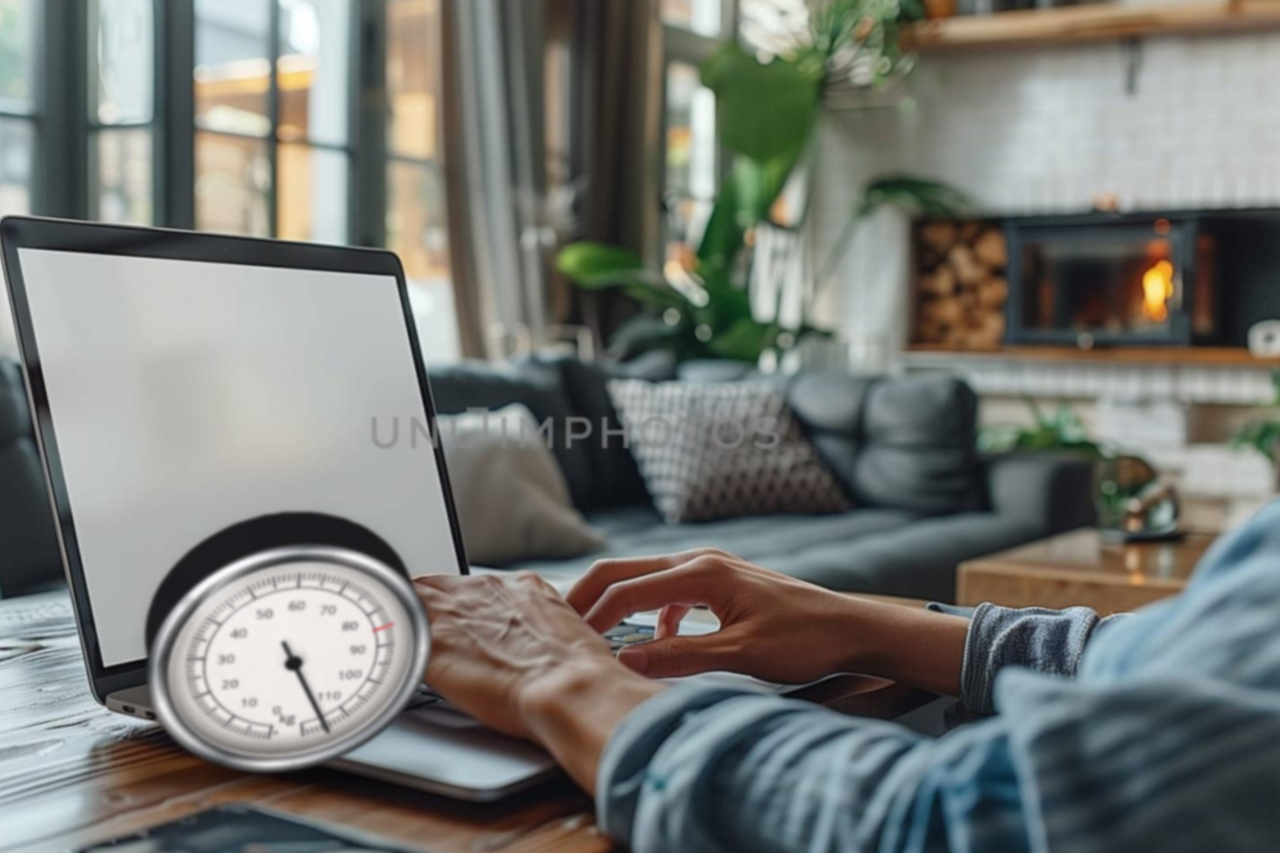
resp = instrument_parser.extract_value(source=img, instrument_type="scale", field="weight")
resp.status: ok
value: 115 kg
